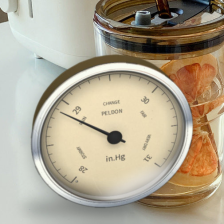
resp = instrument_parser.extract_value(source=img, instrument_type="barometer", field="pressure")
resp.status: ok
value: 28.9 inHg
